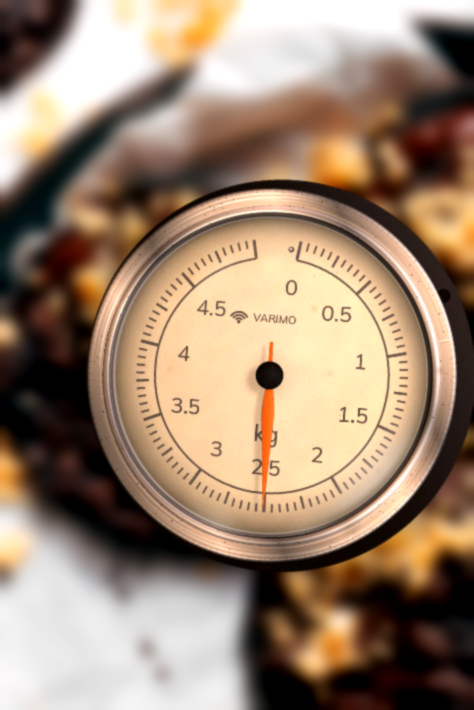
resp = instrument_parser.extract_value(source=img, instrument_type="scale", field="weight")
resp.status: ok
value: 2.5 kg
